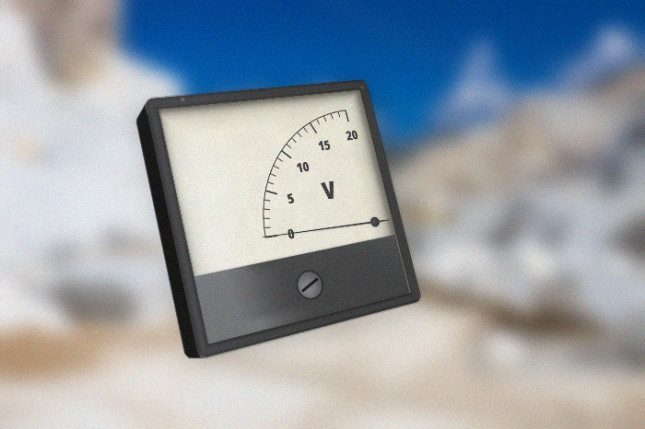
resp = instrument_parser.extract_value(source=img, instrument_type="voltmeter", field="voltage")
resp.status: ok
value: 0 V
